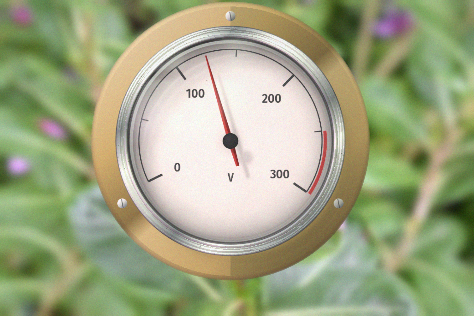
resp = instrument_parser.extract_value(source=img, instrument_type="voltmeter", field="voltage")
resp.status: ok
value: 125 V
